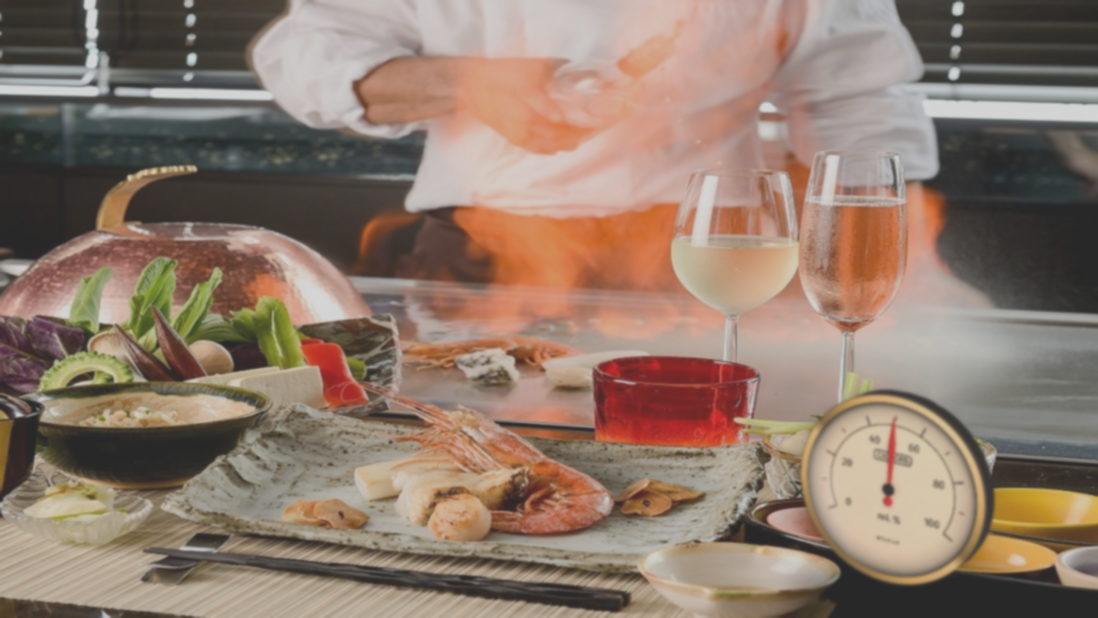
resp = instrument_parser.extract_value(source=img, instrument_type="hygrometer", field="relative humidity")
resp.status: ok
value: 50 %
